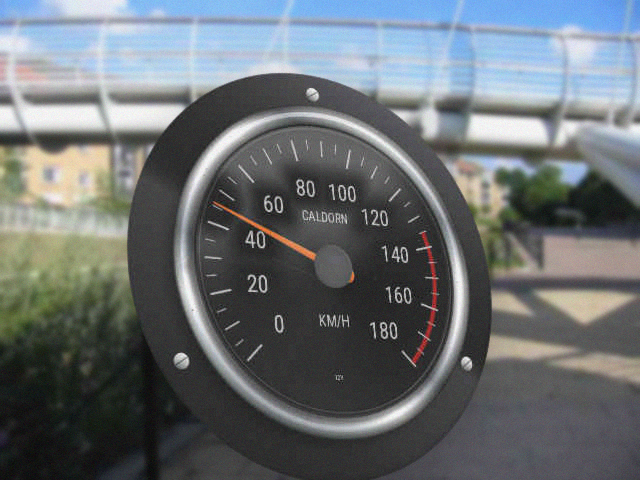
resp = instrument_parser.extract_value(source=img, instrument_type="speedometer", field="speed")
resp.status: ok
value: 45 km/h
